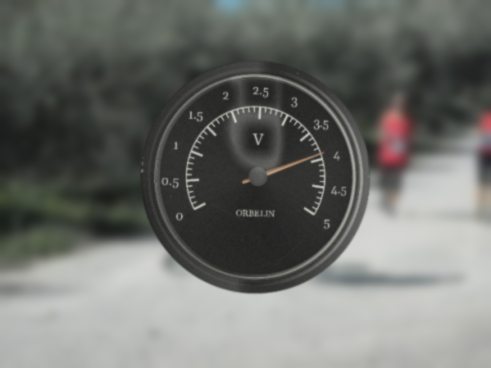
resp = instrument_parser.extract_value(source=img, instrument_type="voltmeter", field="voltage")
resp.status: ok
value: 3.9 V
